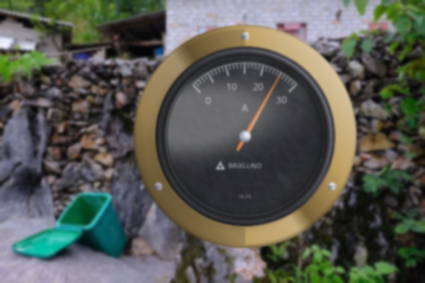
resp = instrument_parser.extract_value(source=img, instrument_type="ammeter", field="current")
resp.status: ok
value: 25 A
